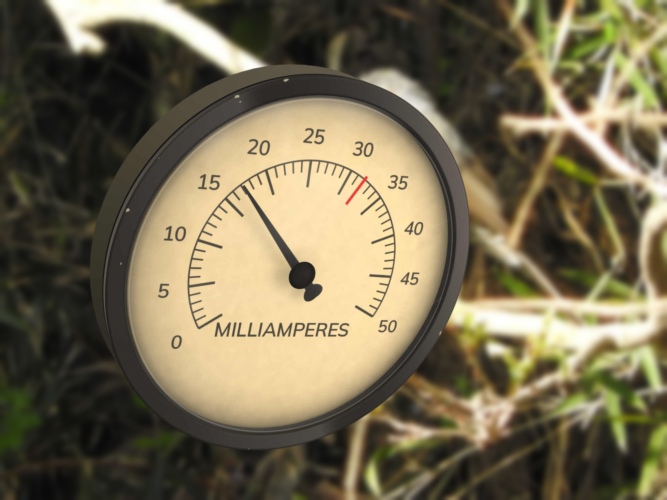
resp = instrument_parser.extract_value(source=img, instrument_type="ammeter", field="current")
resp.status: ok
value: 17 mA
